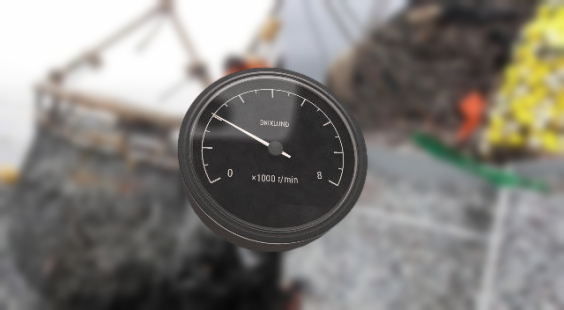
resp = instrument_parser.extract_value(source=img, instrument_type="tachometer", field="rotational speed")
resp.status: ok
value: 2000 rpm
